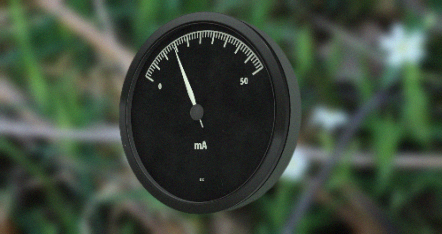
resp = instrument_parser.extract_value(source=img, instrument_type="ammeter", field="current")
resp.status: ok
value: 15 mA
